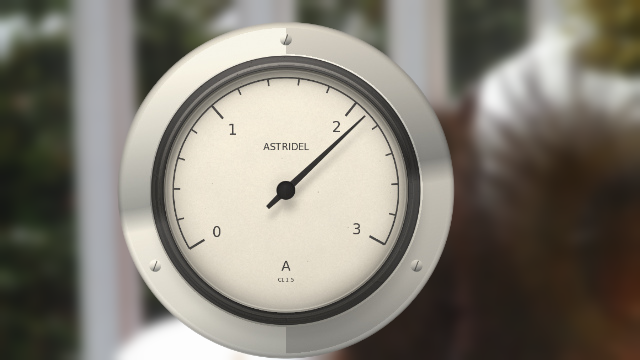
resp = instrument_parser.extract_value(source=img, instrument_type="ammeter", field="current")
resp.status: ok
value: 2.1 A
